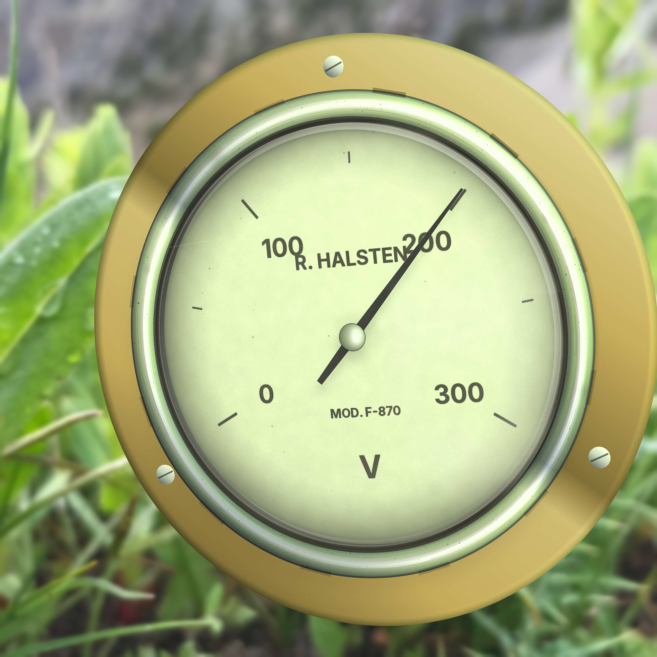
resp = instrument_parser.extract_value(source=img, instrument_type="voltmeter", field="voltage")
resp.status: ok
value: 200 V
